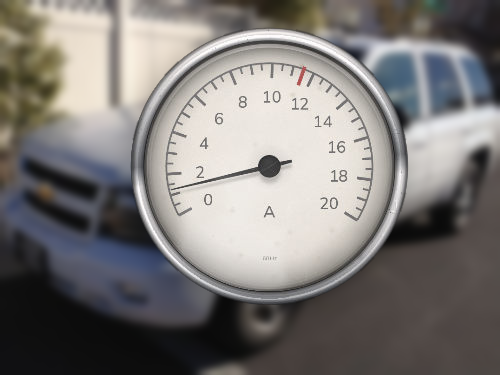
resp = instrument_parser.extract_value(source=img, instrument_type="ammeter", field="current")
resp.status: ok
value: 1.25 A
